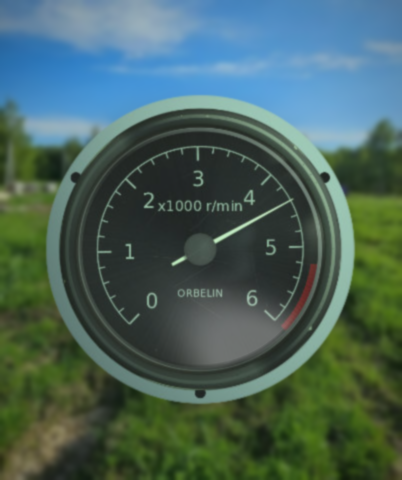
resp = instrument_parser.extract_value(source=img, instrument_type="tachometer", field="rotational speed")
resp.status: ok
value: 4400 rpm
